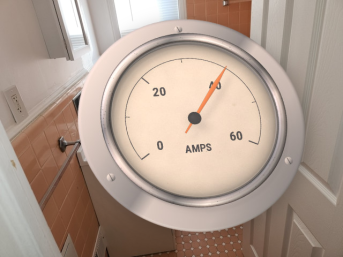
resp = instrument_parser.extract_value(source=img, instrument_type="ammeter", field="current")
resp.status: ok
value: 40 A
